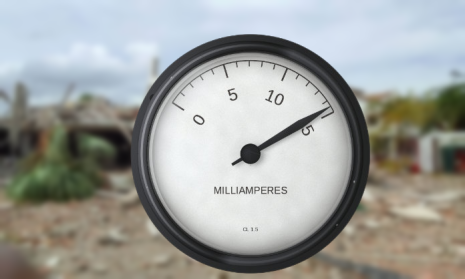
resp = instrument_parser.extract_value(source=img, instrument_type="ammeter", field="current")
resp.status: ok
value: 14.5 mA
